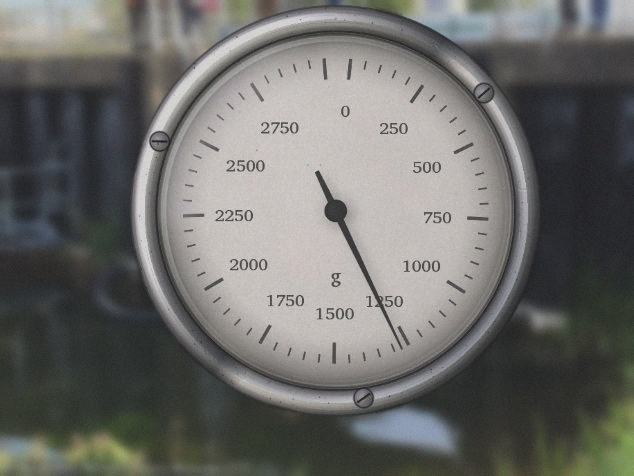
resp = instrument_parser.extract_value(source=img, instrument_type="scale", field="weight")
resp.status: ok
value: 1275 g
